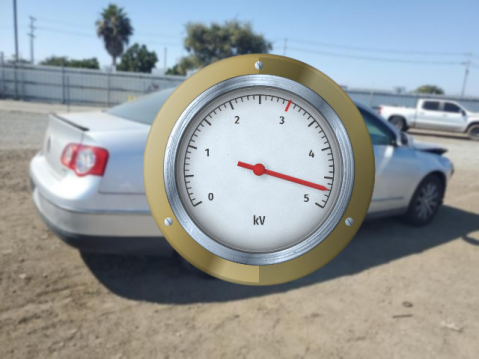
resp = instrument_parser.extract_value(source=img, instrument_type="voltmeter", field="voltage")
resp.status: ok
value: 4.7 kV
